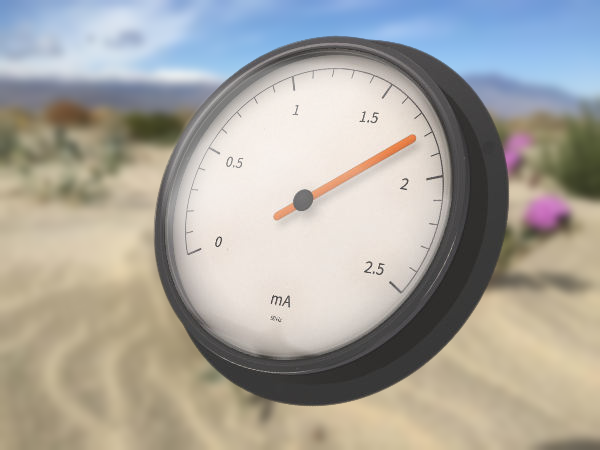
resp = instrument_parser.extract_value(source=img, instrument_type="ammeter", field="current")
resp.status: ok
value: 1.8 mA
